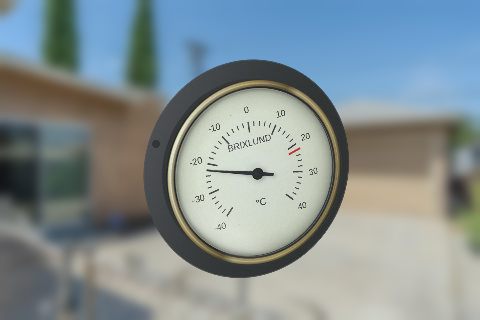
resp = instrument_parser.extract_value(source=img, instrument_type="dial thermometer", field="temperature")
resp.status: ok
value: -22 °C
